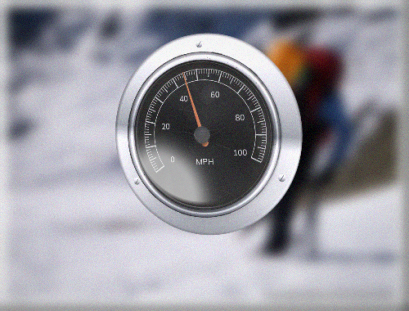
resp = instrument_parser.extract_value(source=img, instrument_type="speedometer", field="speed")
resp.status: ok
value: 45 mph
